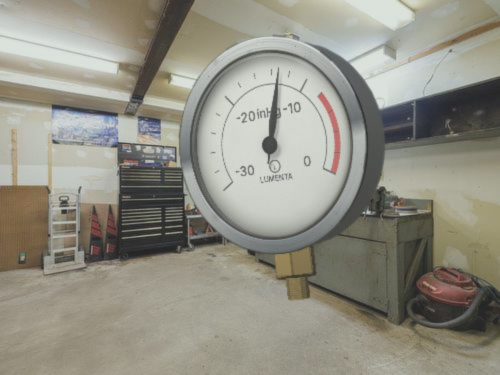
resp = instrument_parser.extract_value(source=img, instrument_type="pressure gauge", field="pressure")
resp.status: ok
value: -13 inHg
